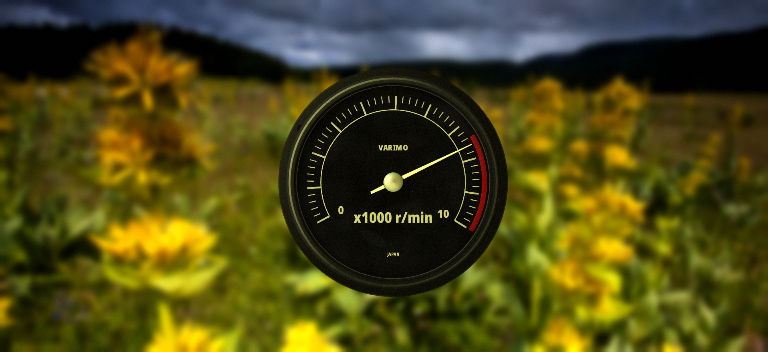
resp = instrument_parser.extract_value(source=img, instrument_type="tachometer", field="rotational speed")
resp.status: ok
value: 7600 rpm
